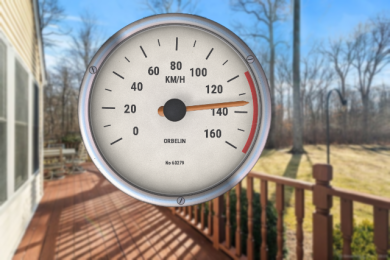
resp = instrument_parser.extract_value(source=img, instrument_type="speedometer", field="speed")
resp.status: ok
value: 135 km/h
